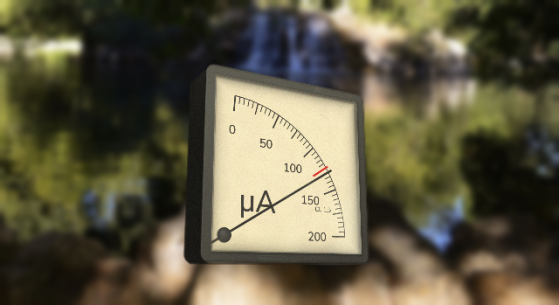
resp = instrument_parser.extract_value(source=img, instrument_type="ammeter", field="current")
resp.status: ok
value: 130 µA
